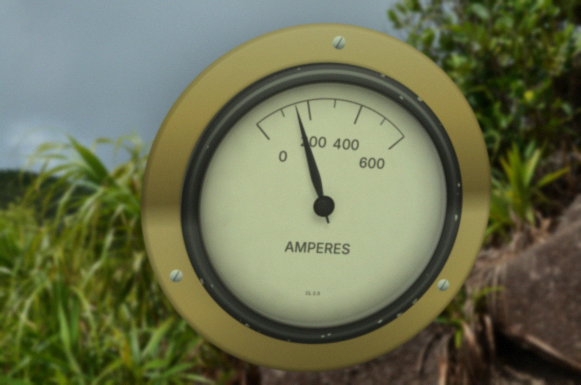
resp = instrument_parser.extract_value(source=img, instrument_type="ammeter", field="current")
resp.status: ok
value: 150 A
